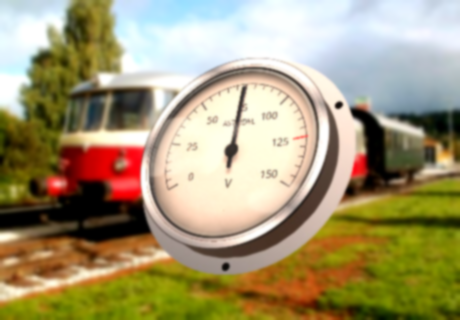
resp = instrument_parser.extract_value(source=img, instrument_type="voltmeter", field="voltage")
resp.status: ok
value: 75 V
